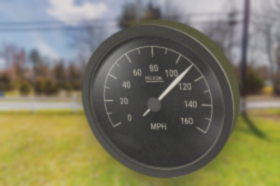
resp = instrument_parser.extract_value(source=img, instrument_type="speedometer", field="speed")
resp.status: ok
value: 110 mph
